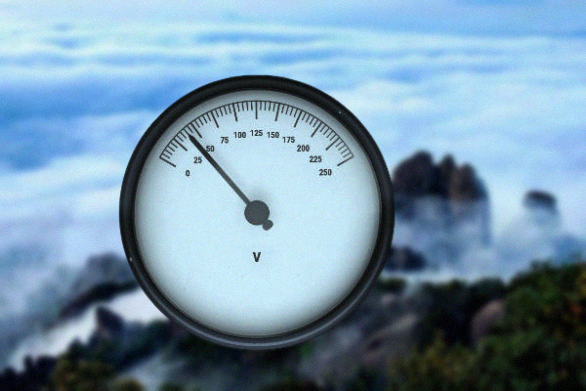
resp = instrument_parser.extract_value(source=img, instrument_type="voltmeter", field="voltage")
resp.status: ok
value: 40 V
